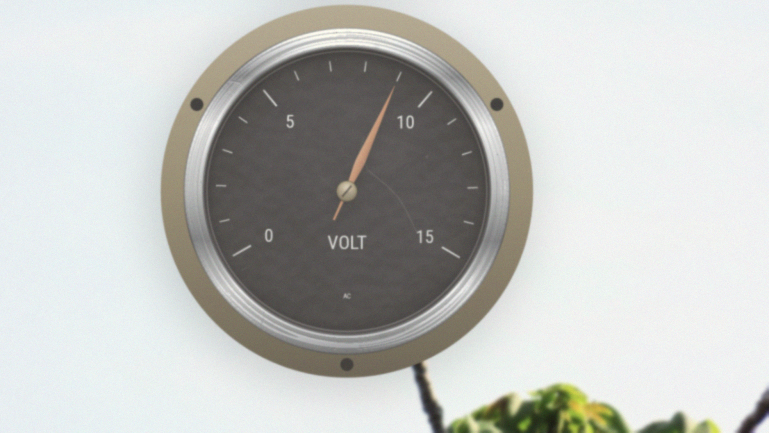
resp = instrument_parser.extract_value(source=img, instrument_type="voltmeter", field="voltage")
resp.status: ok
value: 9 V
